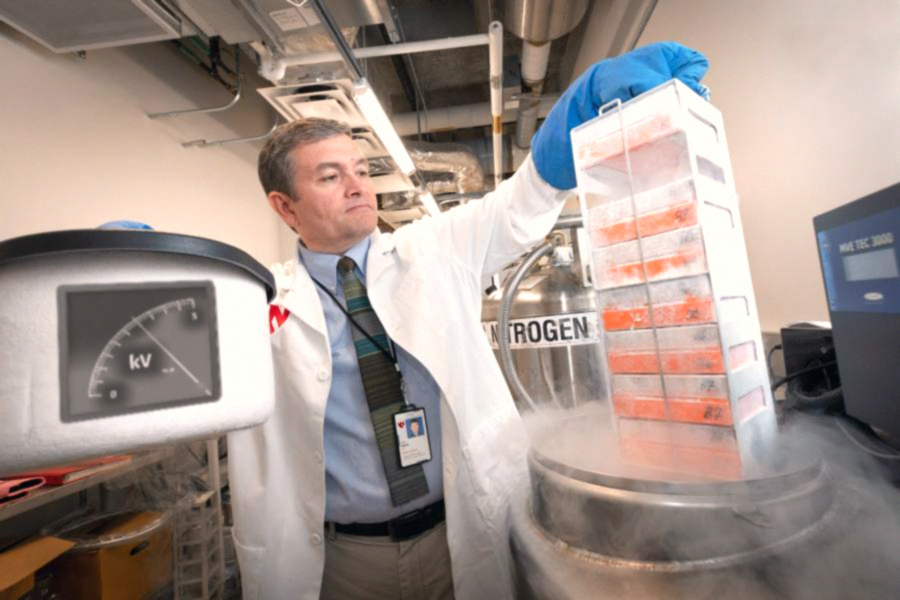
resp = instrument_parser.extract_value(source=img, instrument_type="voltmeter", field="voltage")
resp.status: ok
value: 3 kV
